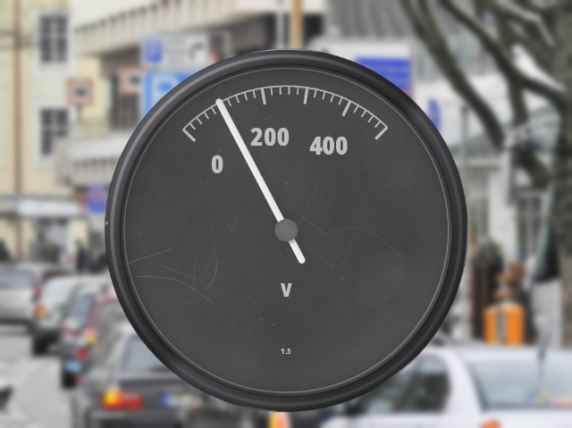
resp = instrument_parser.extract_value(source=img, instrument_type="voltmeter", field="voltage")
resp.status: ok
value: 100 V
